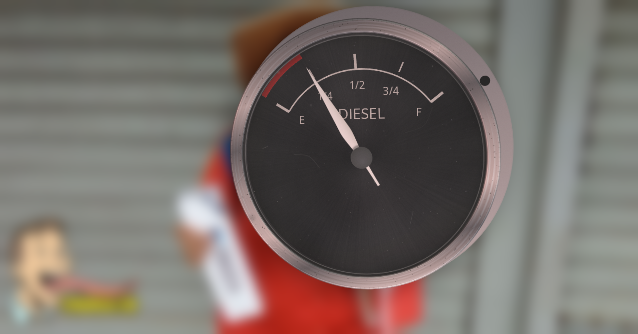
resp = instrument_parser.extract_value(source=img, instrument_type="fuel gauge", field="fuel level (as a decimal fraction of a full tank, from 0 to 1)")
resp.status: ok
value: 0.25
